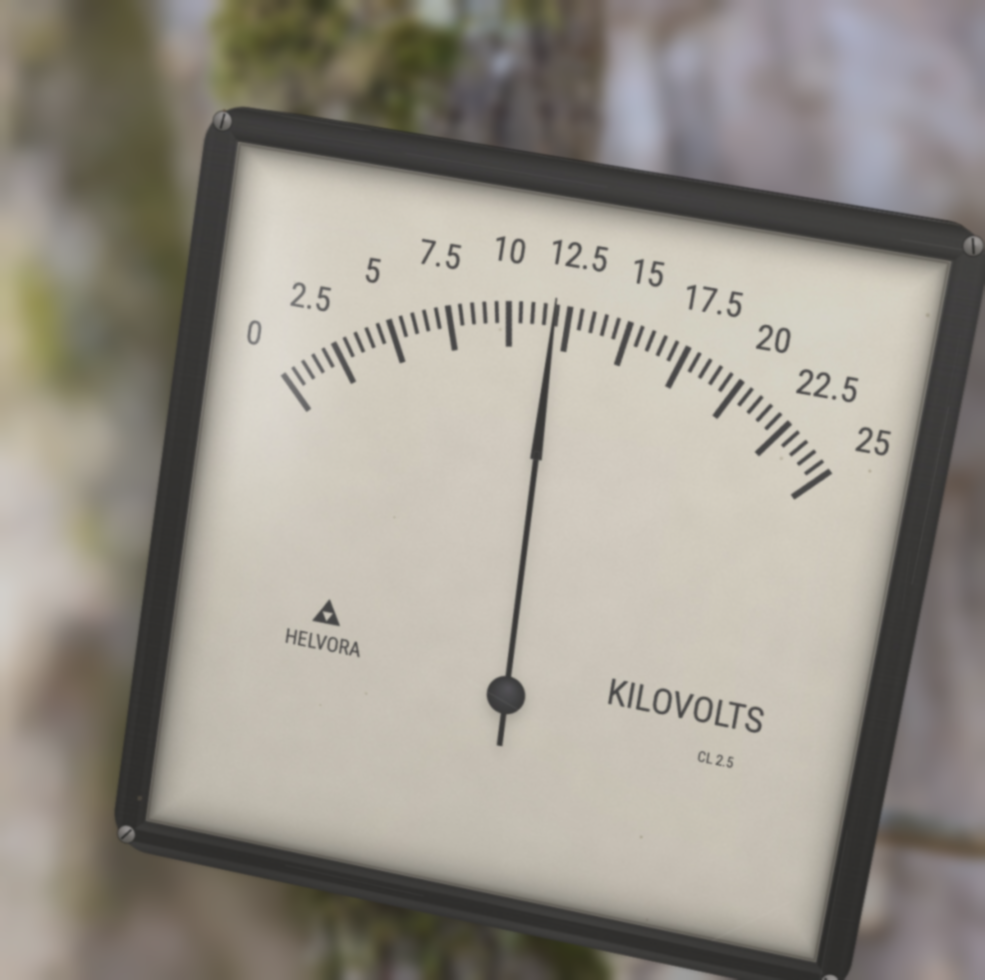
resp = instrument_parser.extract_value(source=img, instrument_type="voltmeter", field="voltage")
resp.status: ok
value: 12 kV
